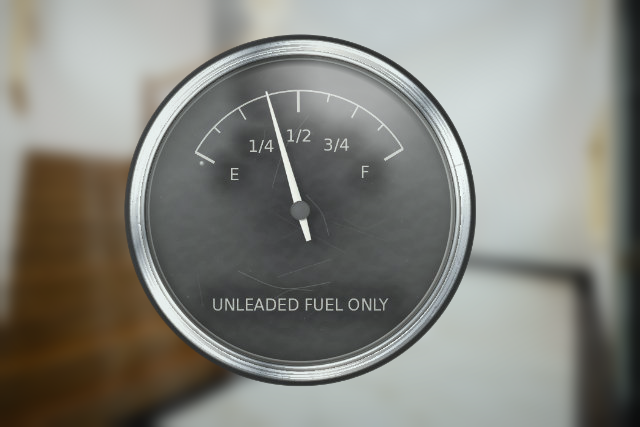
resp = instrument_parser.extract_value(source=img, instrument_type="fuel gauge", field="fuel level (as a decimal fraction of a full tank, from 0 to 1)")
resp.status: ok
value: 0.375
